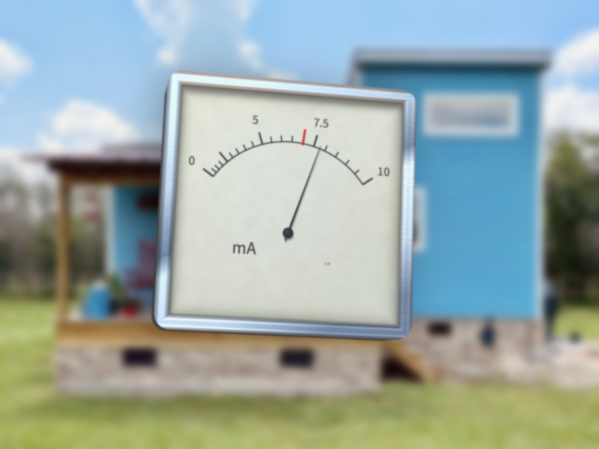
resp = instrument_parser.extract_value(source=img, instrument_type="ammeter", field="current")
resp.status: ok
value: 7.75 mA
